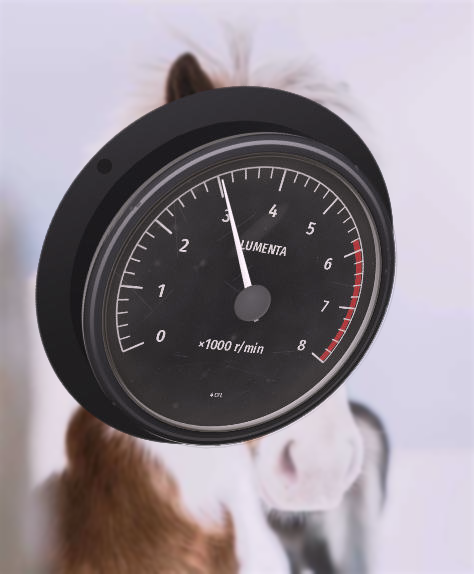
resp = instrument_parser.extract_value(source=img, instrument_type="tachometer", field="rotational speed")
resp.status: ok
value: 3000 rpm
